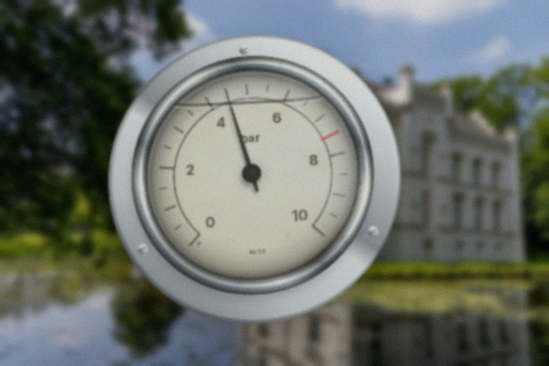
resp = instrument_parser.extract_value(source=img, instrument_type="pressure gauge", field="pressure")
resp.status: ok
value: 4.5 bar
